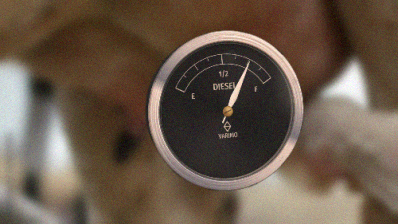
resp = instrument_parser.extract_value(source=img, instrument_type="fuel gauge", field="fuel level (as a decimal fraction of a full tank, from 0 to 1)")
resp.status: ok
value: 0.75
